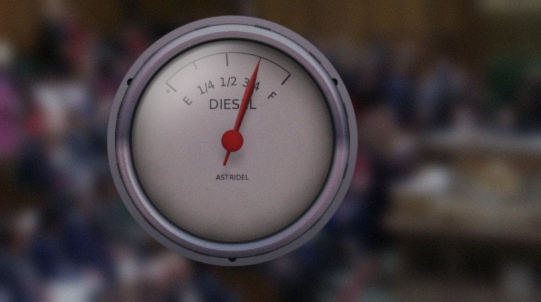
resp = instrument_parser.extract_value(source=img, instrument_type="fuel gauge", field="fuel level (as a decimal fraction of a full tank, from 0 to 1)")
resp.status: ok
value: 0.75
